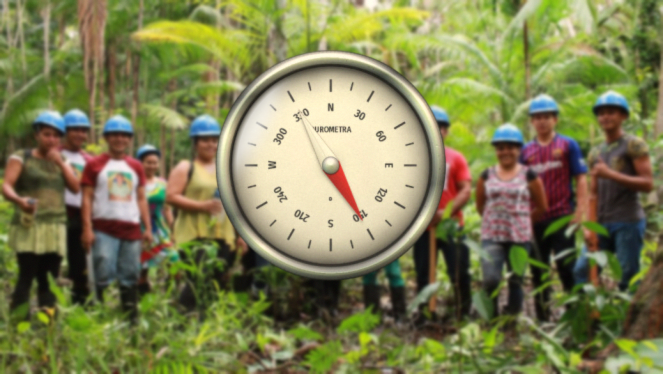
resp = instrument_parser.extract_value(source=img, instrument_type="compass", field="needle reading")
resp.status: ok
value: 150 °
